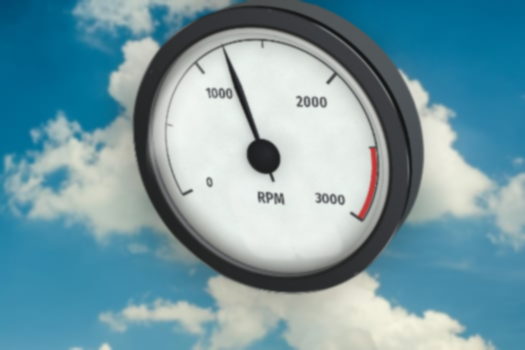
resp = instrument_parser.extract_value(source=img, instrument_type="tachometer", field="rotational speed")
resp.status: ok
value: 1250 rpm
